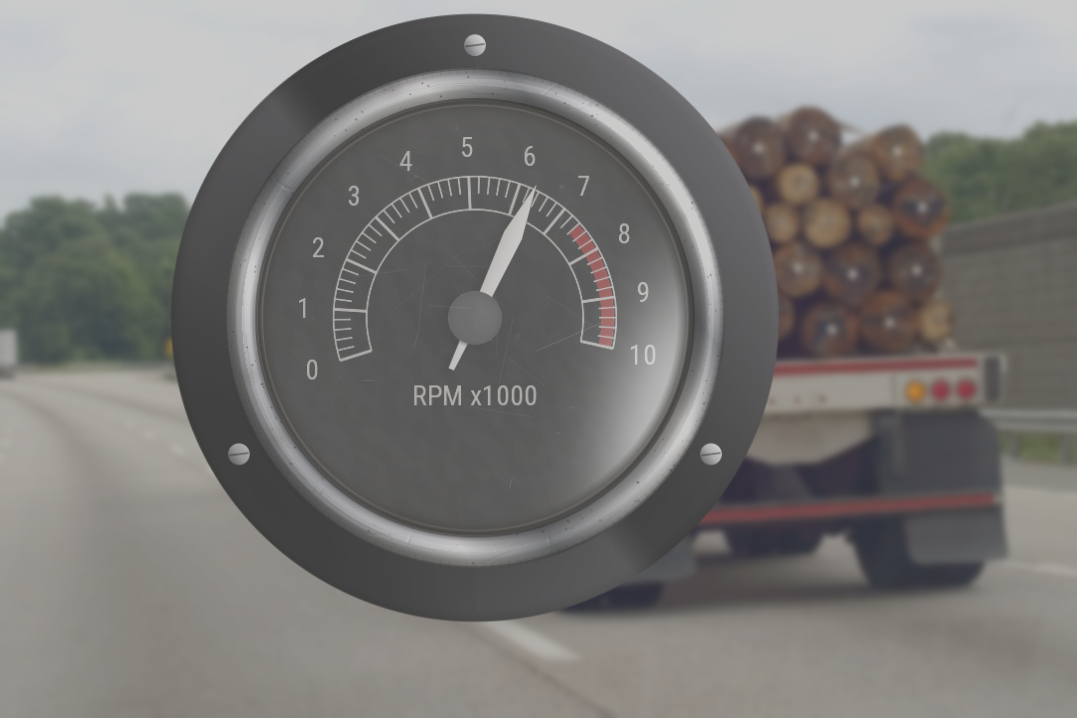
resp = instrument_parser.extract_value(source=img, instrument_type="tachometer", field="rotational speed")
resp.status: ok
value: 6300 rpm
